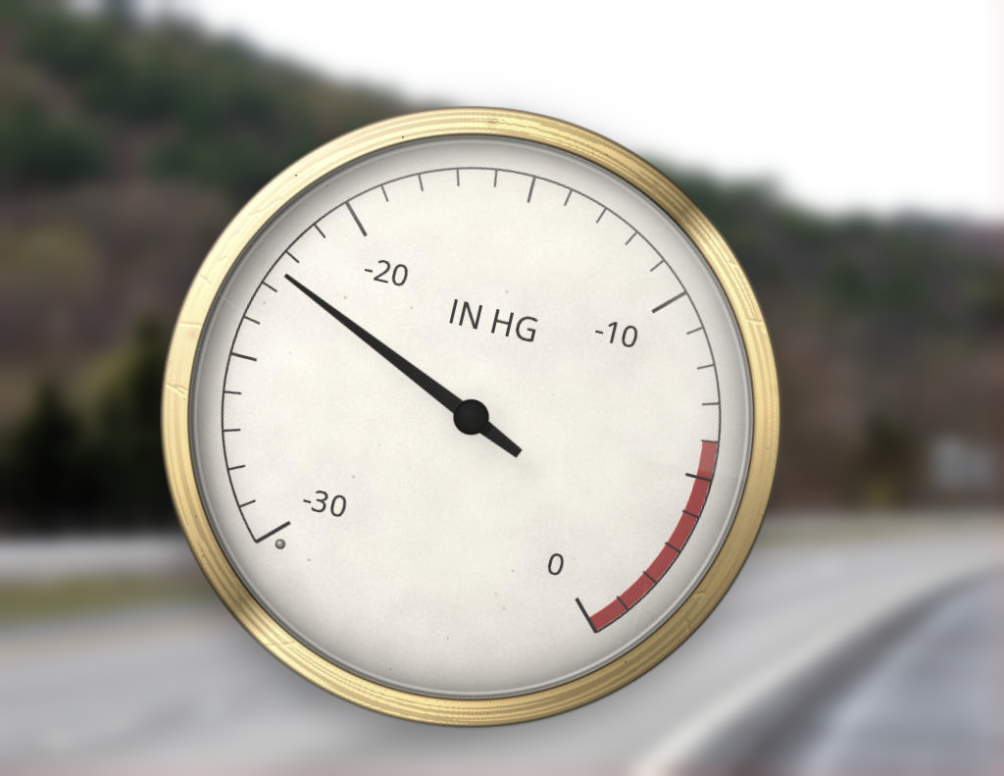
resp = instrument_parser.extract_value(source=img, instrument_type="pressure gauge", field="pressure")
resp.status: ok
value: -22.5 inHg
